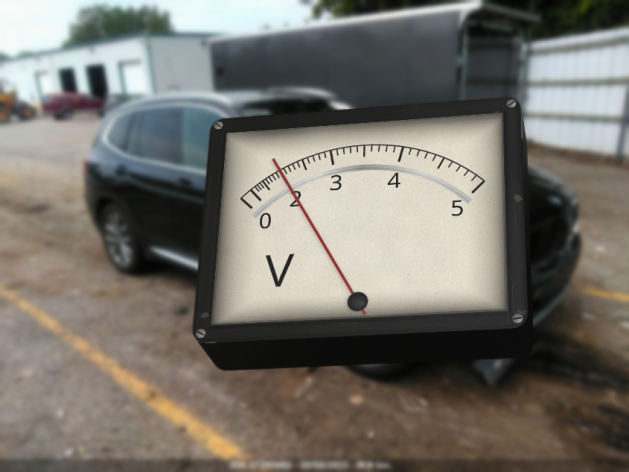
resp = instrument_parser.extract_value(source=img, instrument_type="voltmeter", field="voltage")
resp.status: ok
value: 2 V
